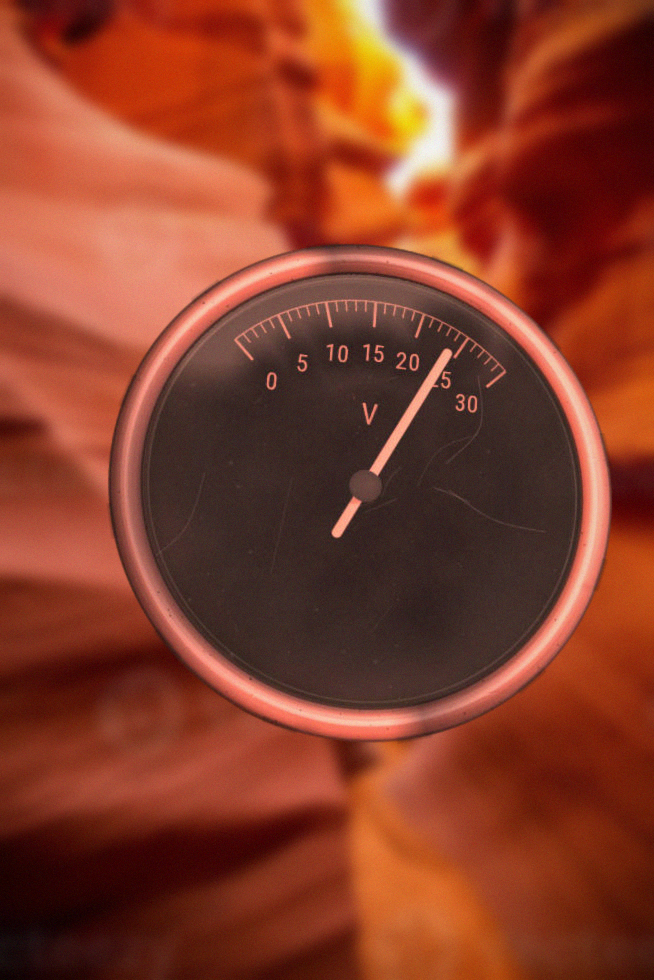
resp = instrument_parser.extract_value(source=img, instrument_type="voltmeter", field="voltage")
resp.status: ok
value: 24 V
